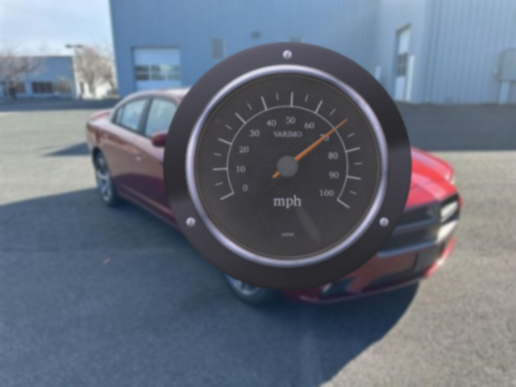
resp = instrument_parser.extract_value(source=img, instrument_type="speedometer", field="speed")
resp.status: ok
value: 70 mph
